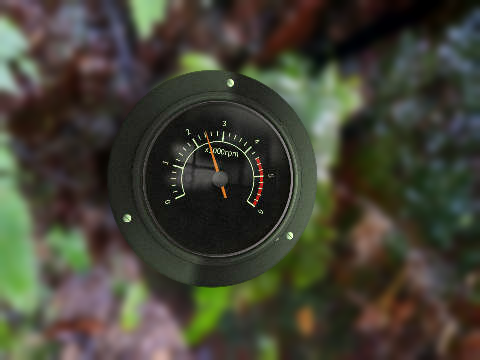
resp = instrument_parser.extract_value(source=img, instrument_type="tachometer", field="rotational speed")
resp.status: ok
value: 2400 rpm
